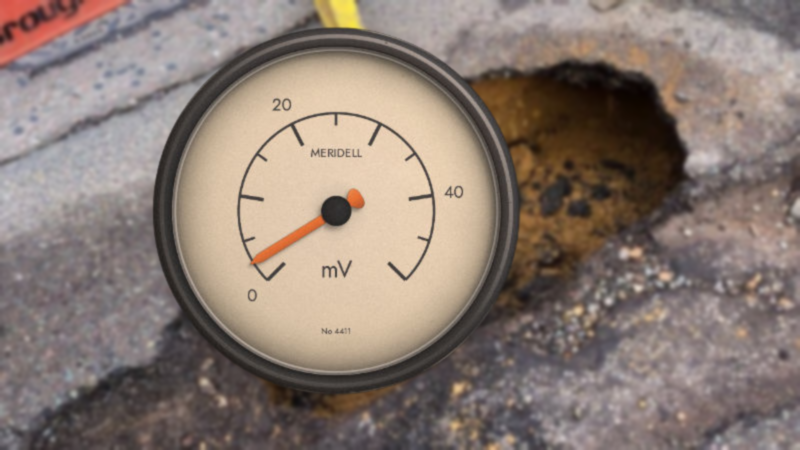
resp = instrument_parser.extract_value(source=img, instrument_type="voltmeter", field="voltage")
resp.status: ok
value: 2.5 mV
